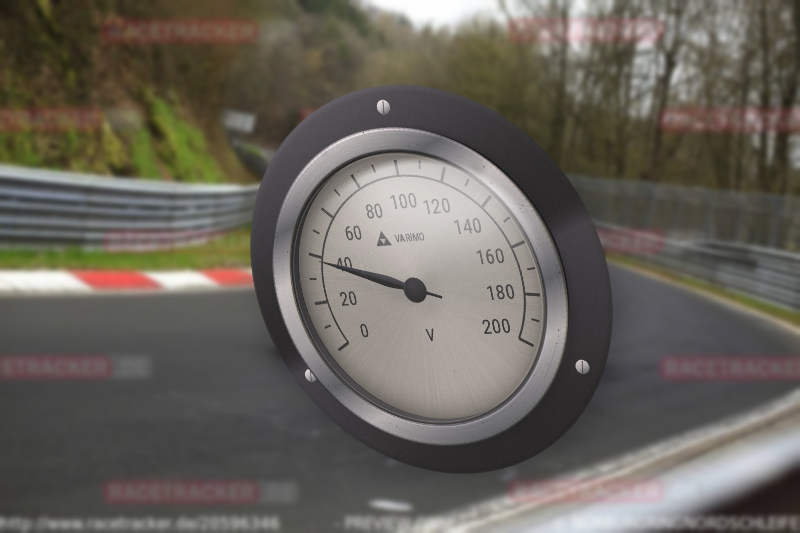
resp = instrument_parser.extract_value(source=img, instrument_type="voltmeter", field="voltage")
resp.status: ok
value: 40 V
